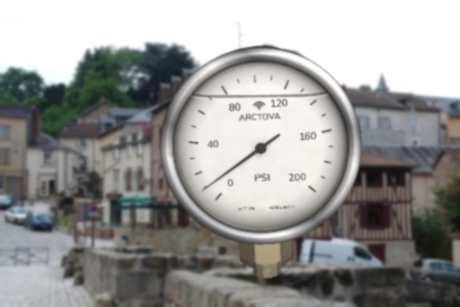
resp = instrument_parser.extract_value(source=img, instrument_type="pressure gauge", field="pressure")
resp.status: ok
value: 10 psi
